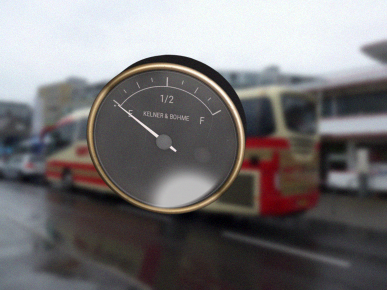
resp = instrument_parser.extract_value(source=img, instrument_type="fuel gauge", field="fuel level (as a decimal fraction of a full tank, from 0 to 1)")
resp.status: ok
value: 0
